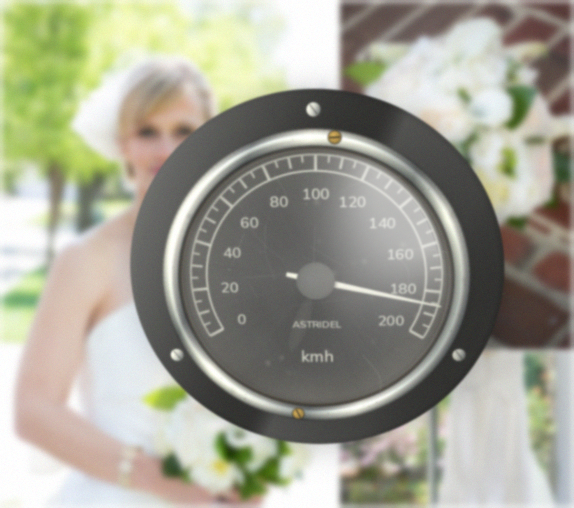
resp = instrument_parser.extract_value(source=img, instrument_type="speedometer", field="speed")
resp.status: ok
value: 185 km/h
